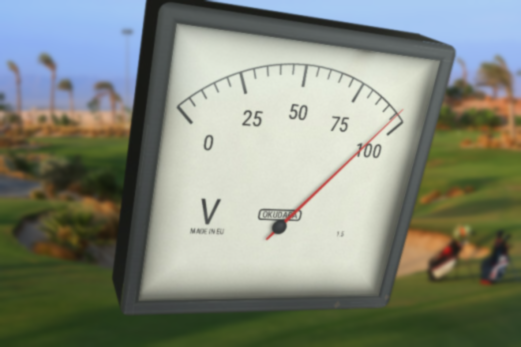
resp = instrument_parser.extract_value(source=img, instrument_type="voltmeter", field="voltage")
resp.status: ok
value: 95 V
